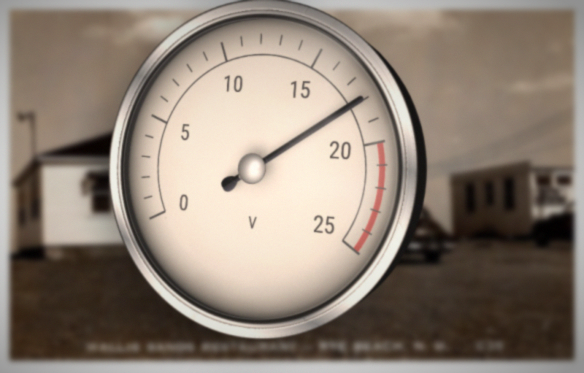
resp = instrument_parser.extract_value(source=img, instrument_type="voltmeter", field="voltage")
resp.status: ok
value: 18 V
